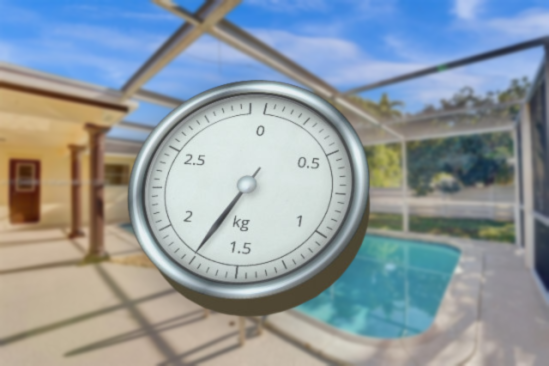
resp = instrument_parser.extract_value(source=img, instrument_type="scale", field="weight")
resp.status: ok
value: 1.75 kg
